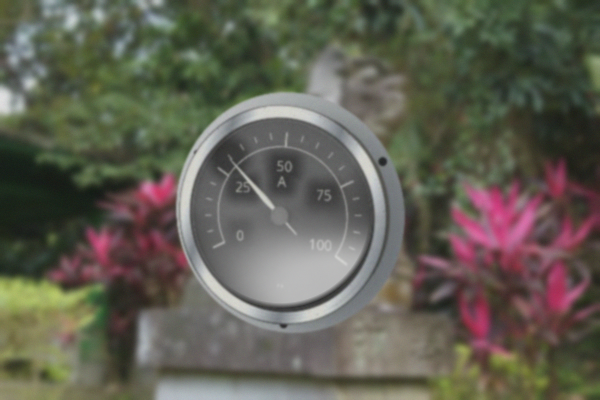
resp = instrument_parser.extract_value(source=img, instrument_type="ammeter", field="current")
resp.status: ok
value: 30 A
